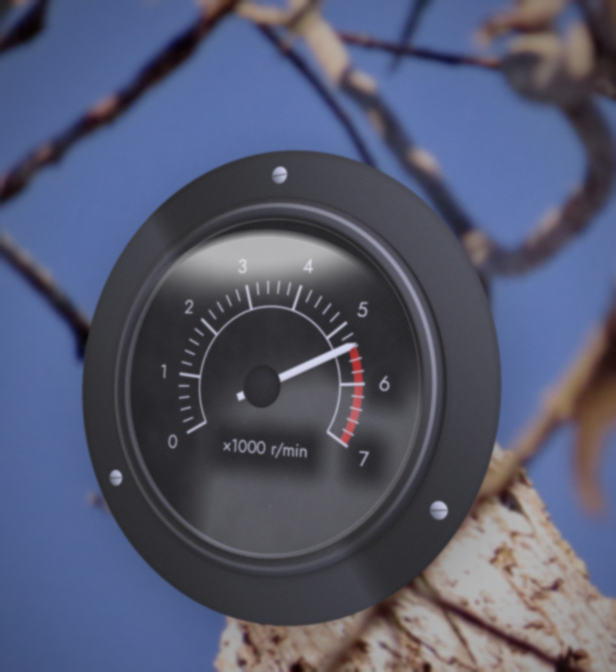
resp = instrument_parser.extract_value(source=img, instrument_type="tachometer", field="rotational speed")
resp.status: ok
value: 5400 rpm
